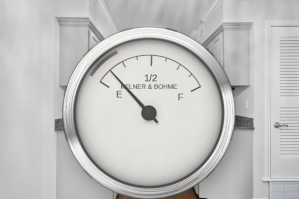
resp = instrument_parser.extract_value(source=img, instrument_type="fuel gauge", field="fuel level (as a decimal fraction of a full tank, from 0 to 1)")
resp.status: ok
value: 0.125
